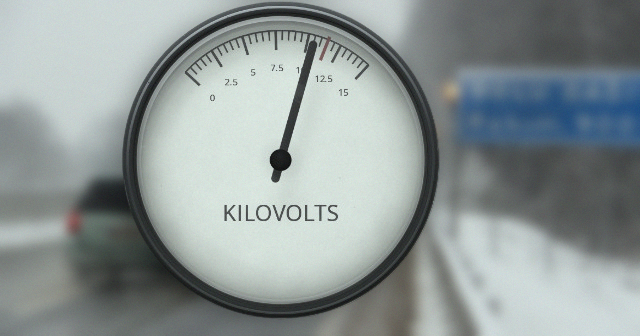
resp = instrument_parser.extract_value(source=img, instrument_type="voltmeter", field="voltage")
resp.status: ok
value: 10.5 kV
